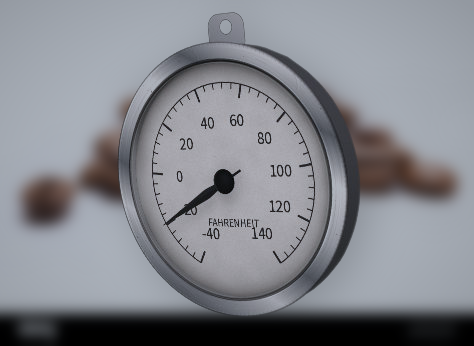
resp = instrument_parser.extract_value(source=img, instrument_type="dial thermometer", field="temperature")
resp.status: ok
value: -20 °F
